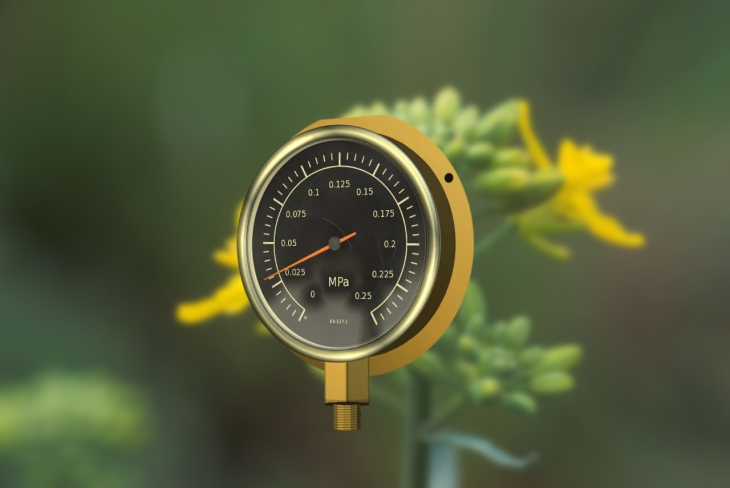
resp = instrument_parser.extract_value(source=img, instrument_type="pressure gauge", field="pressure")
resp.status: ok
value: 0.03 MPa
